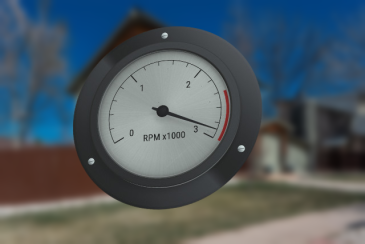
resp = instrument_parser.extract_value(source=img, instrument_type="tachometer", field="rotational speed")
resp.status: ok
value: 2900 rpm
